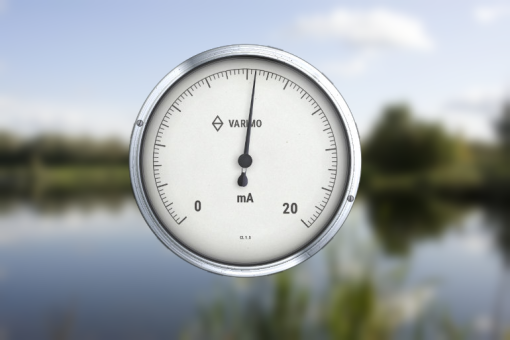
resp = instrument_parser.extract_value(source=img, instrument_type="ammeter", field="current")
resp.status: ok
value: 10.4 mA
